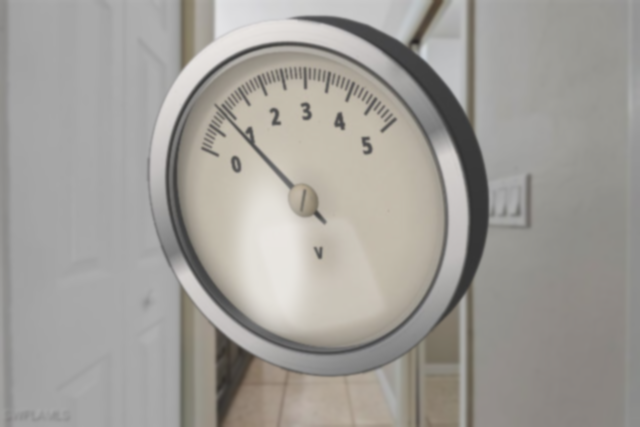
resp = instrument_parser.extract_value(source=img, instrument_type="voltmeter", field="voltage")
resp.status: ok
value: 1 V
